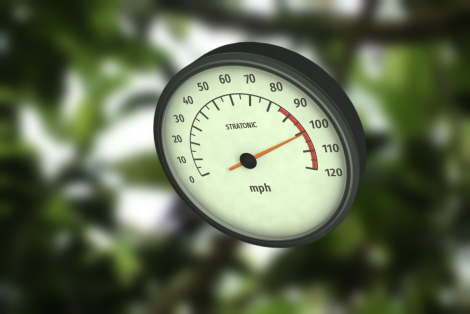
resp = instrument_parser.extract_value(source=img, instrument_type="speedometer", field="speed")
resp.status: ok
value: 100 mph
